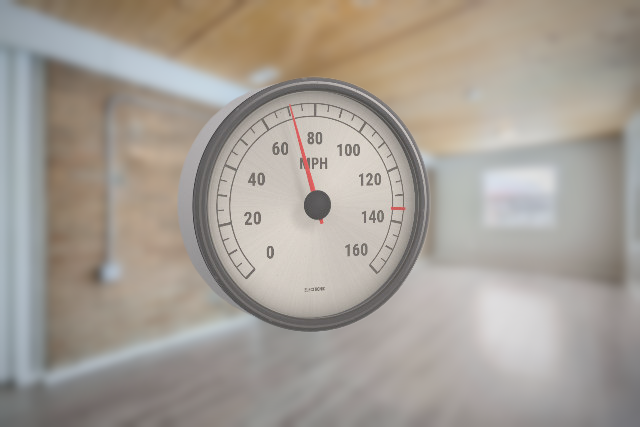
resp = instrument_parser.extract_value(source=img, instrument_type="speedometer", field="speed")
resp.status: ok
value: 70 mph
